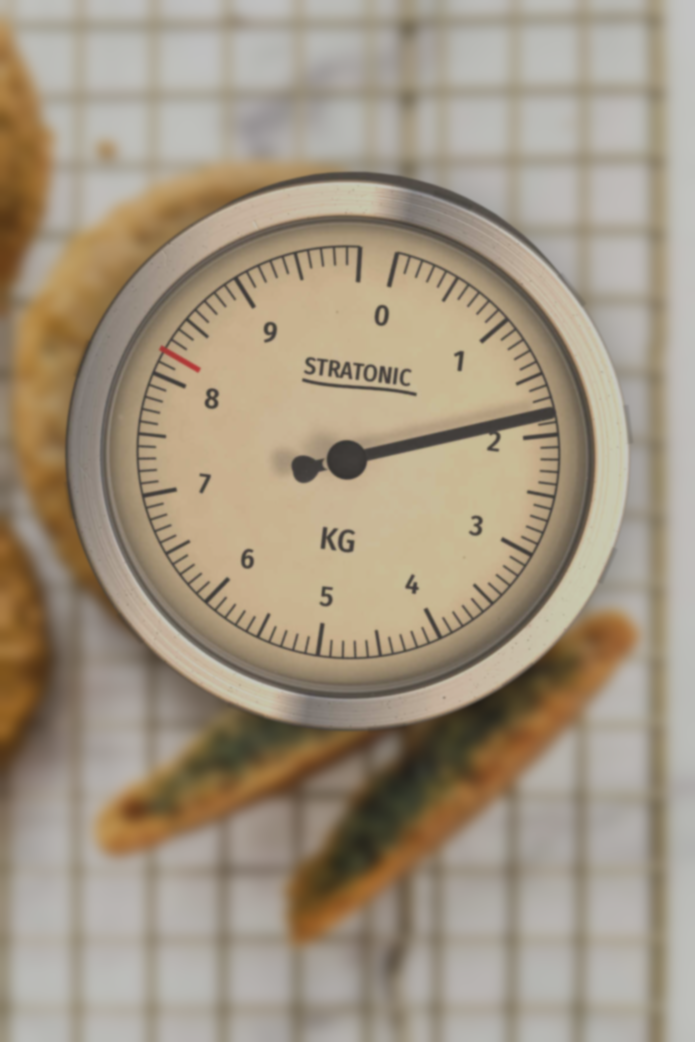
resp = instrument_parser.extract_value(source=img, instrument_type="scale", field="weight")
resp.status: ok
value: 1.8 kg
